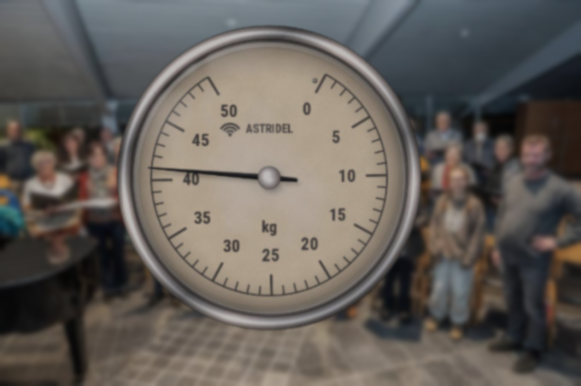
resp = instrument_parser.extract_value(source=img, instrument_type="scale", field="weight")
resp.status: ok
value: 41 kg
